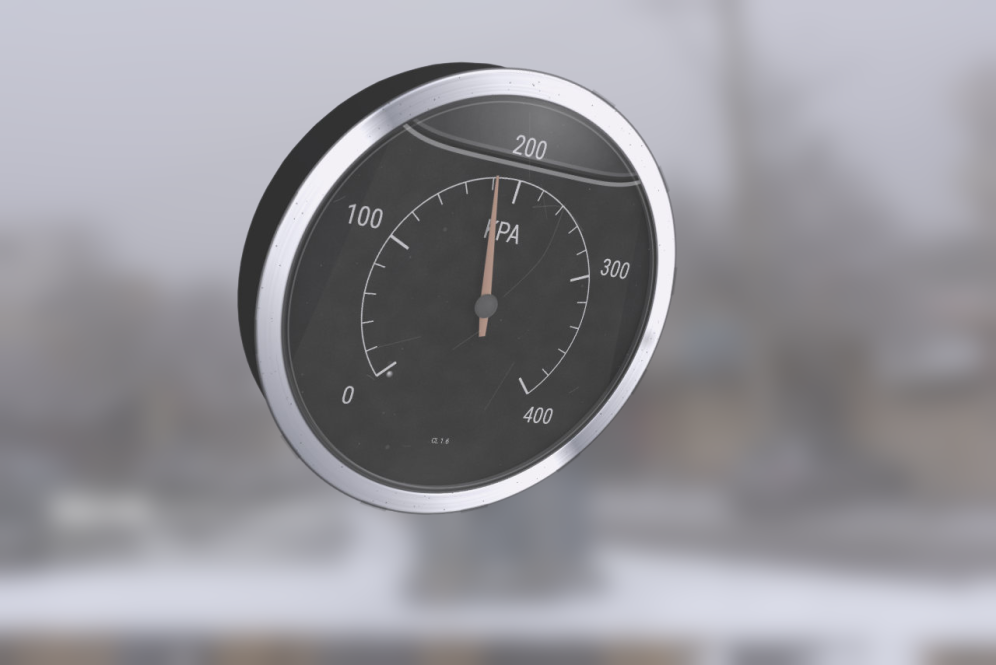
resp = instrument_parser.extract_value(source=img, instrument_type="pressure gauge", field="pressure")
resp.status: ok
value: 180 kPa
